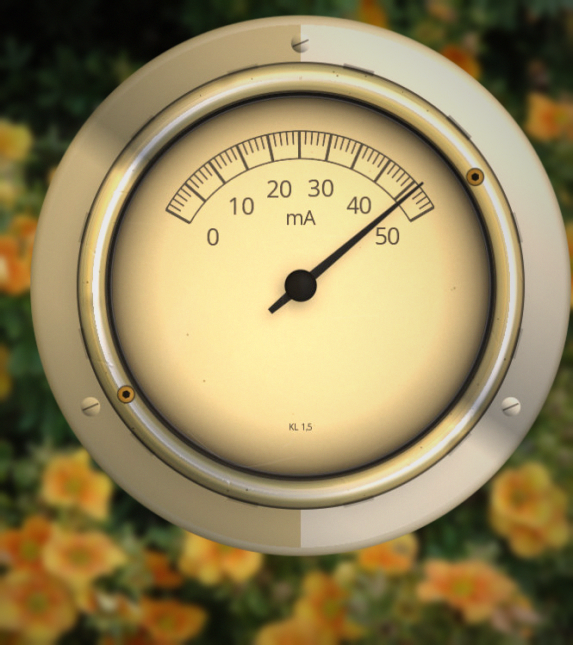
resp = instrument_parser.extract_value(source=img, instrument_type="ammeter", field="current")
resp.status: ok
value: 46 mA
